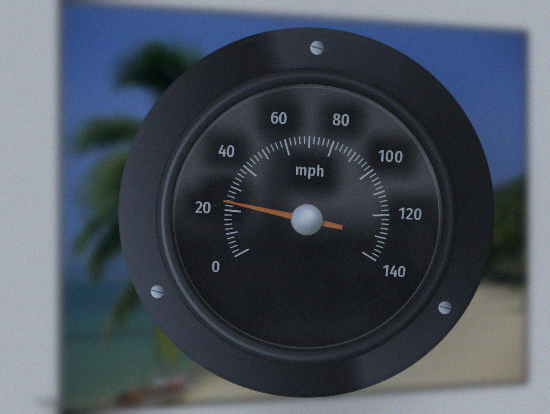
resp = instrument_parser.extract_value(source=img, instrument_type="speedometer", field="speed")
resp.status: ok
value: 24 mph
